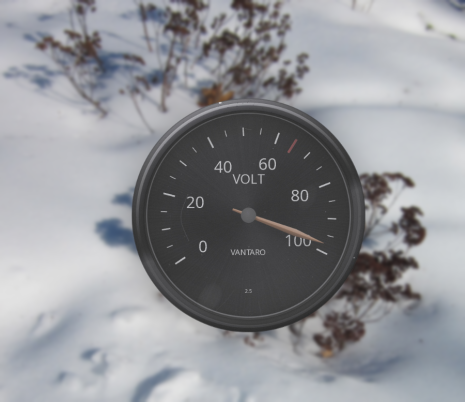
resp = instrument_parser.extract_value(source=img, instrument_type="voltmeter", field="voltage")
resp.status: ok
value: 97.5 V
